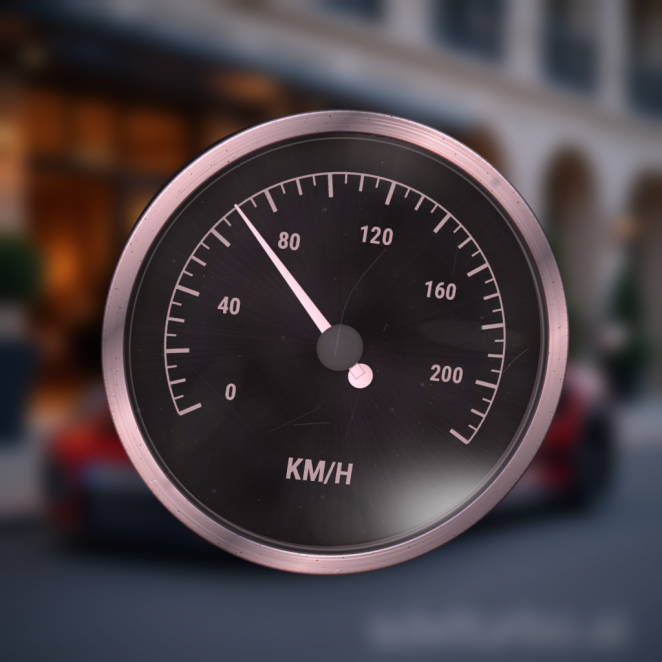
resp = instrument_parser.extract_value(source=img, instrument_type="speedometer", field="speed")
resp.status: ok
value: 70 km/h
